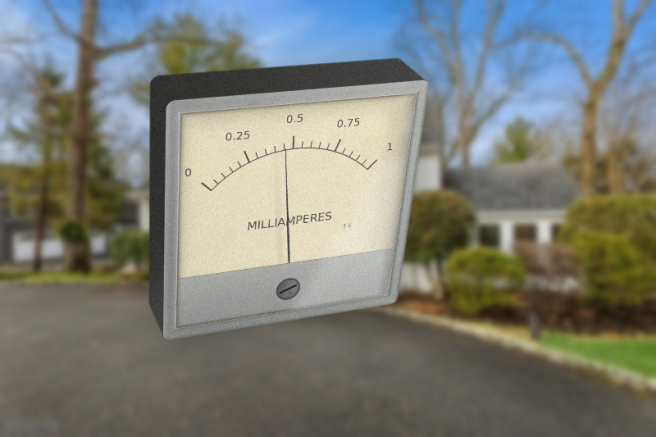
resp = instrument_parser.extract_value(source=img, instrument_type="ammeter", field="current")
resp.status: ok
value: 0.45 mA
